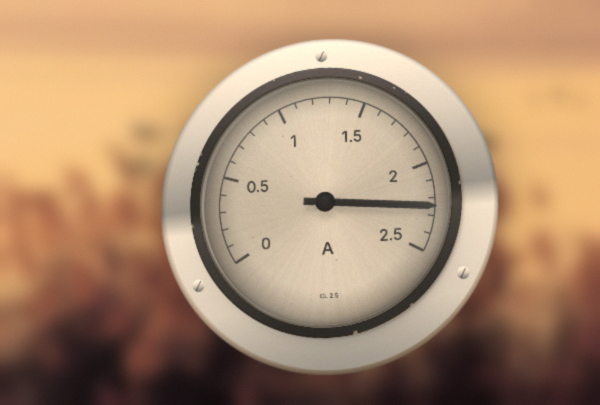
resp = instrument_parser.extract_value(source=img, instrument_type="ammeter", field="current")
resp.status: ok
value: 2.25 A
